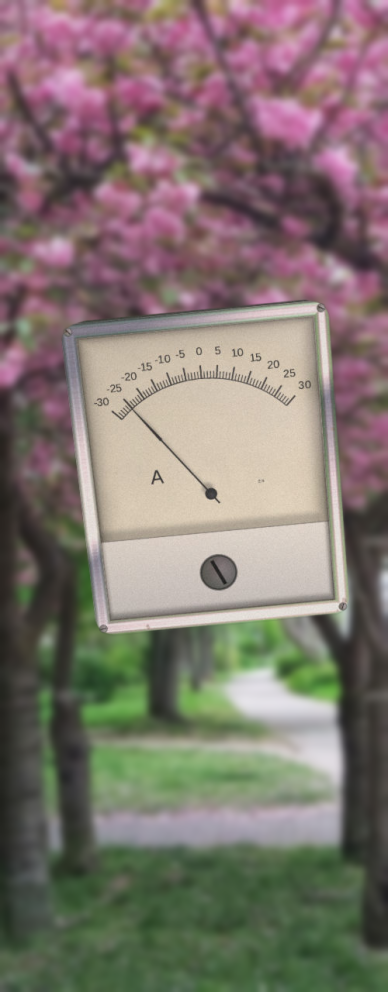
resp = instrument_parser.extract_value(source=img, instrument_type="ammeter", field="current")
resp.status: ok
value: -25 A
